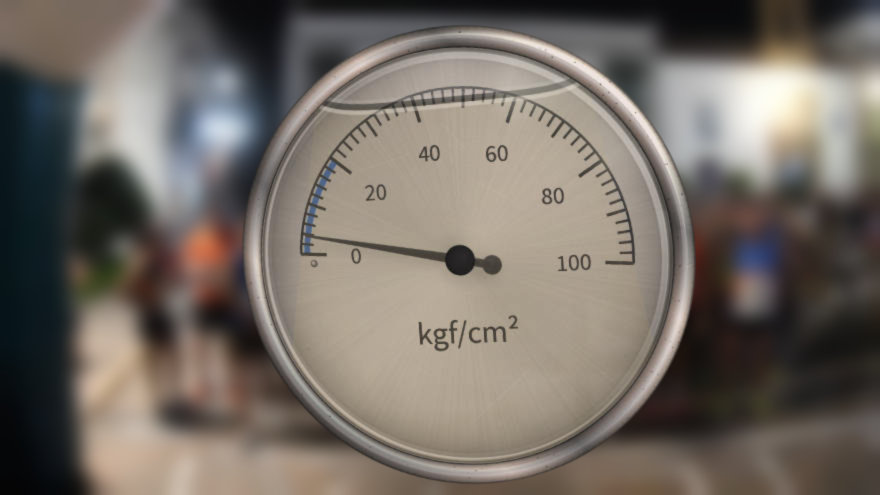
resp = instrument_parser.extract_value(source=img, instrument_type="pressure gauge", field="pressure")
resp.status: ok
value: 4 kg/cm²
